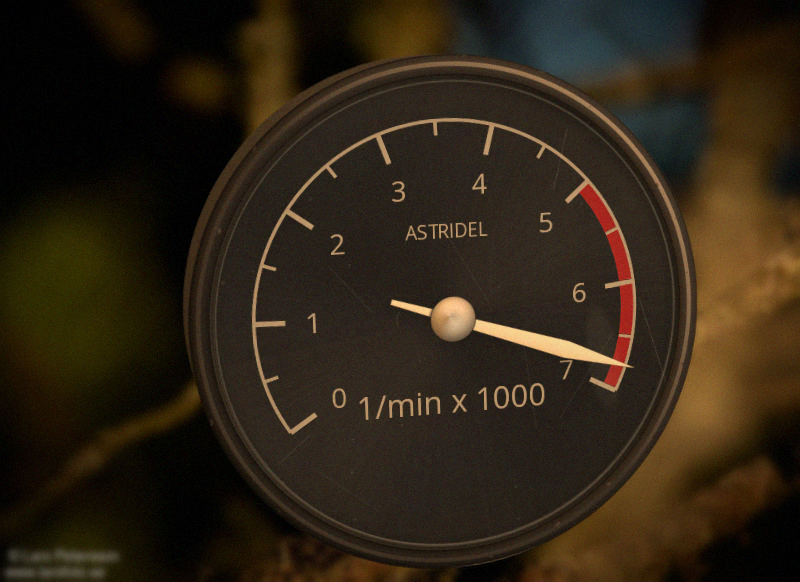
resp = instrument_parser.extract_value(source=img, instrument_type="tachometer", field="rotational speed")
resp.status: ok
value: 6750 rpm
